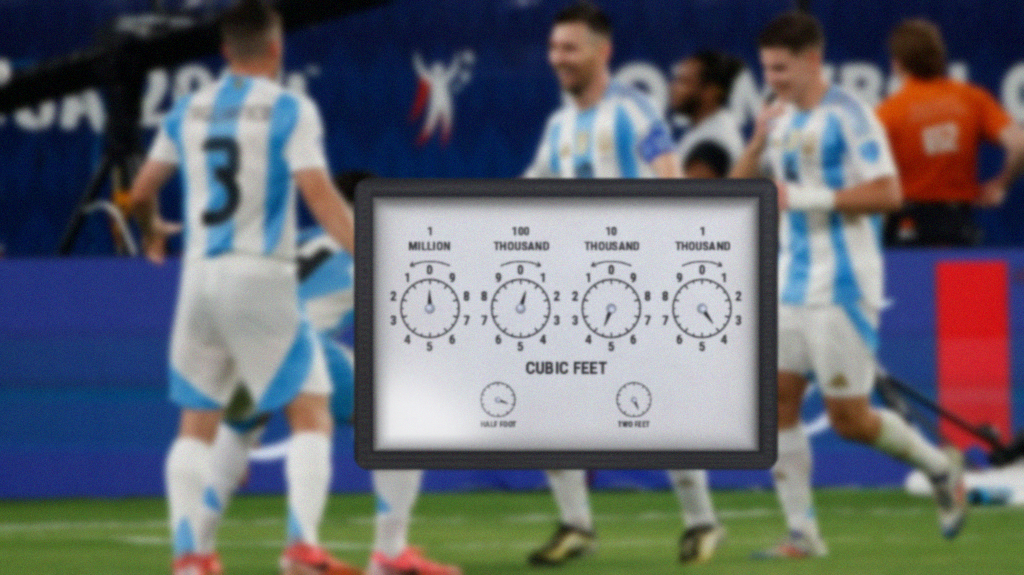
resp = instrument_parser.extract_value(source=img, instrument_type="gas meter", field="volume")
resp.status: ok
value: 4400 ft³
